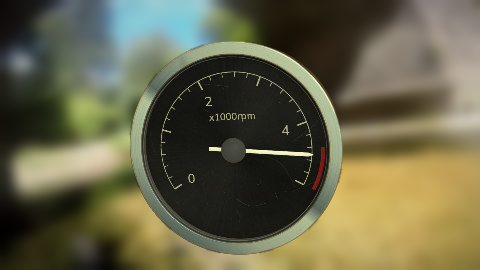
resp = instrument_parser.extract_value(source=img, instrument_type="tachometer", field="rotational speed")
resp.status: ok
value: 4500 rpm
